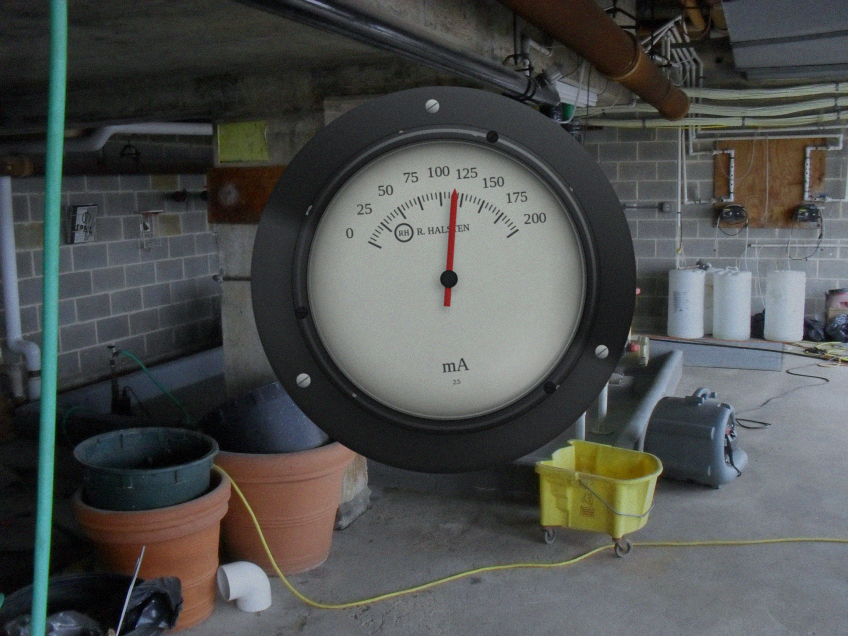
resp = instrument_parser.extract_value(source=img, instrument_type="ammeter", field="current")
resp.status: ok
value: 115 mA
